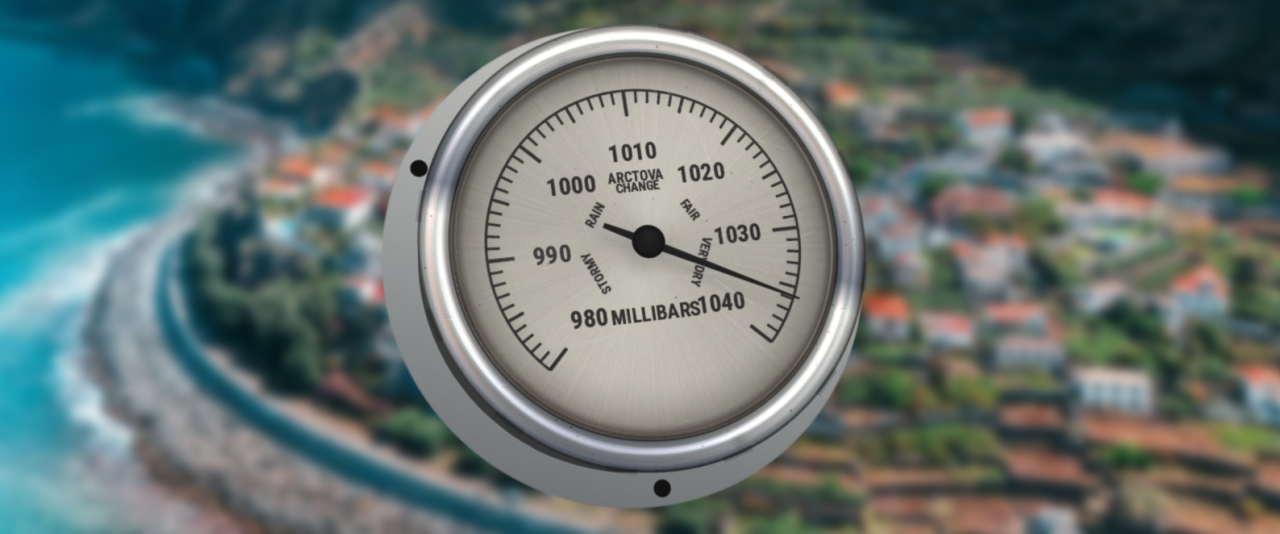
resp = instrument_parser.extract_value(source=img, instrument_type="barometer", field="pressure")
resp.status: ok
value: 1036 mbar
